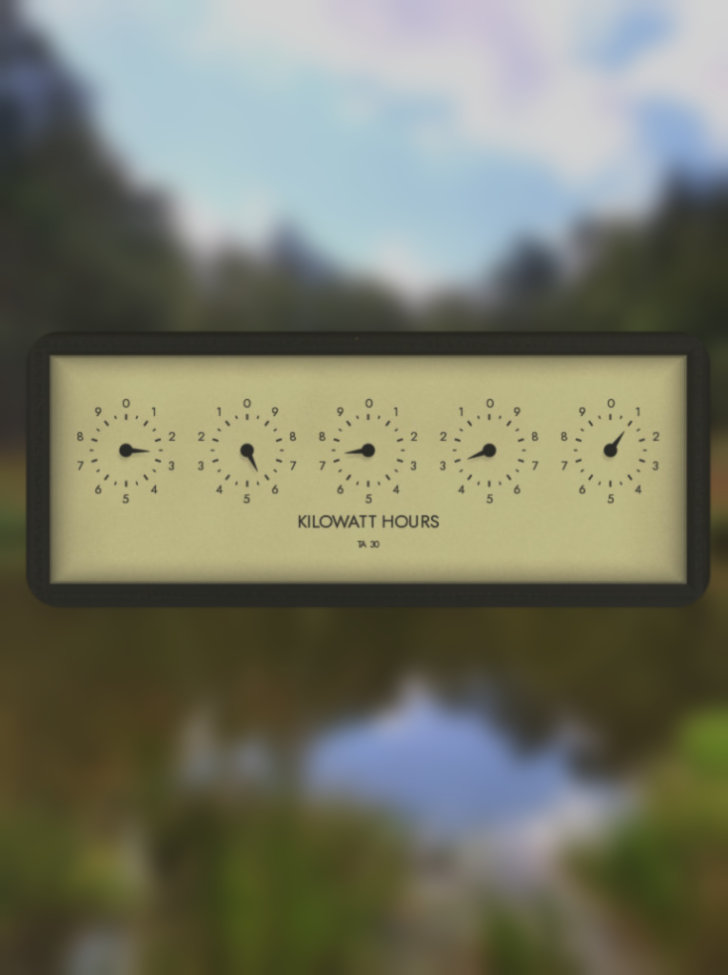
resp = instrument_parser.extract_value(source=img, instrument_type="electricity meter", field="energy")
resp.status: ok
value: 25731 kWh
